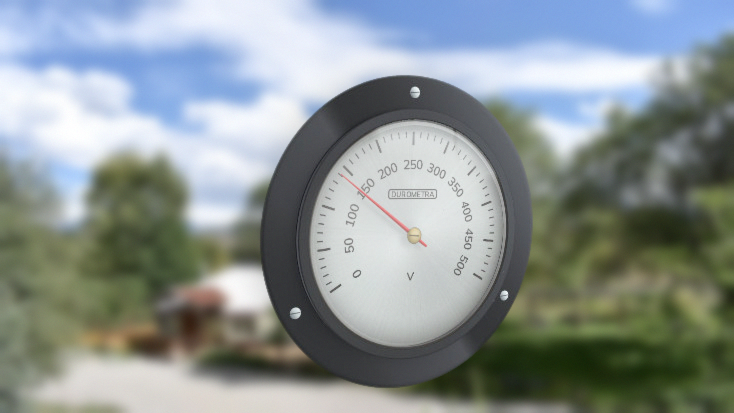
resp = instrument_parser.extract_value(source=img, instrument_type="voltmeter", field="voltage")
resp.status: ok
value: 140 V
